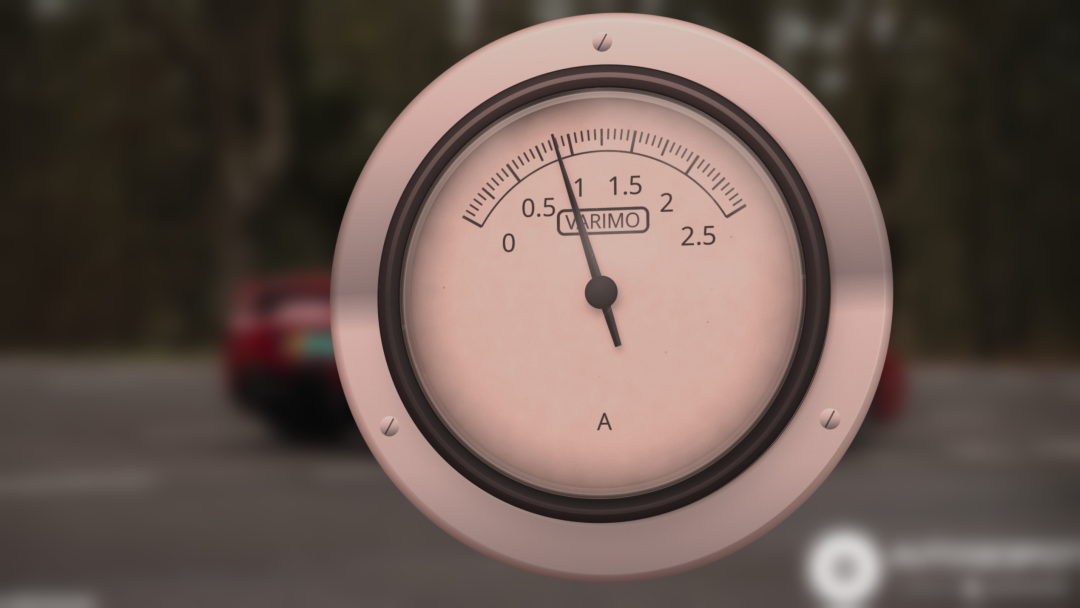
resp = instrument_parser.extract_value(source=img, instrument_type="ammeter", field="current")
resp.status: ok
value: 0.9 A
